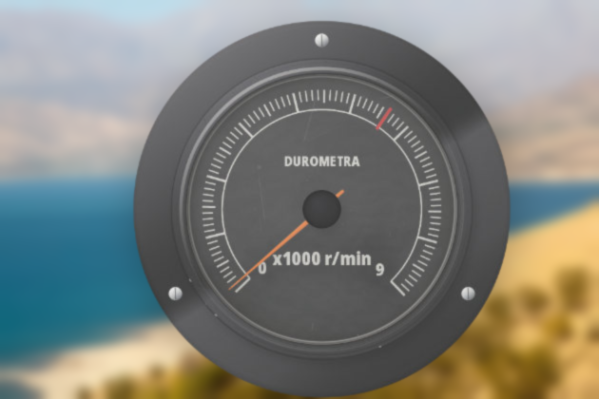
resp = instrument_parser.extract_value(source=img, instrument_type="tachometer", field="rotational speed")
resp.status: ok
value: 100 rpm
